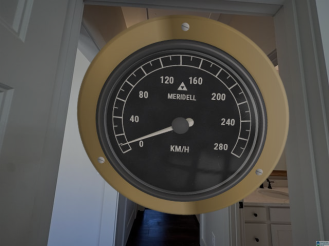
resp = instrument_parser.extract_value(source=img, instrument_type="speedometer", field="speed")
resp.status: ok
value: 10 km/h
